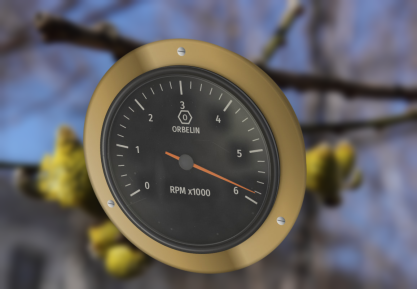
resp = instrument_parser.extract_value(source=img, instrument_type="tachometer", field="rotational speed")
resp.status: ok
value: 5800 rpm
